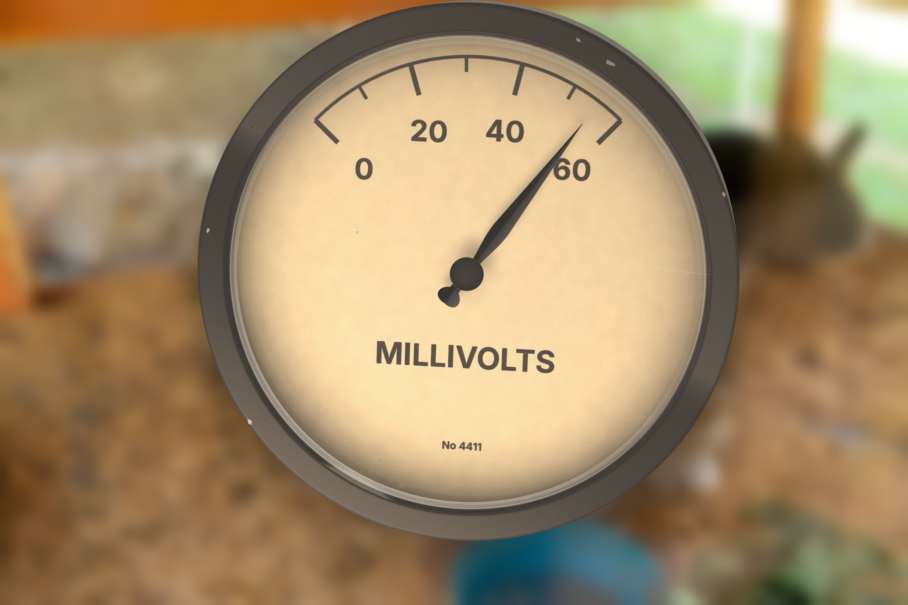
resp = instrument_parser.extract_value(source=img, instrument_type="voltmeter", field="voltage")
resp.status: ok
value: 55 mV
